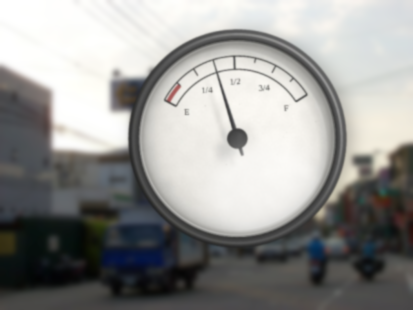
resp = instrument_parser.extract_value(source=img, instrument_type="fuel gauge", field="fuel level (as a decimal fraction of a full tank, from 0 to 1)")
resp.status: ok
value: 0.375
